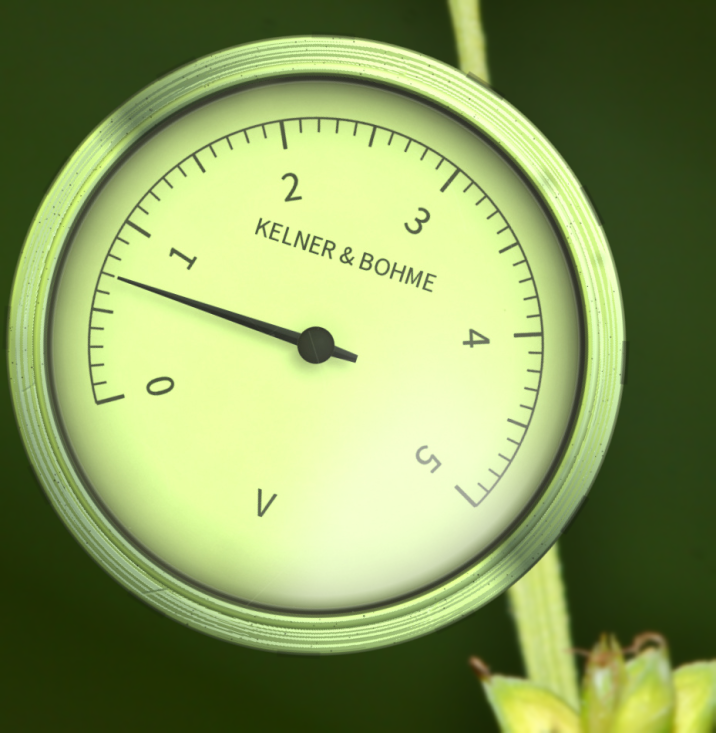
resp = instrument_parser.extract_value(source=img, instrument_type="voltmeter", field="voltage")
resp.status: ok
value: 0.7 V
